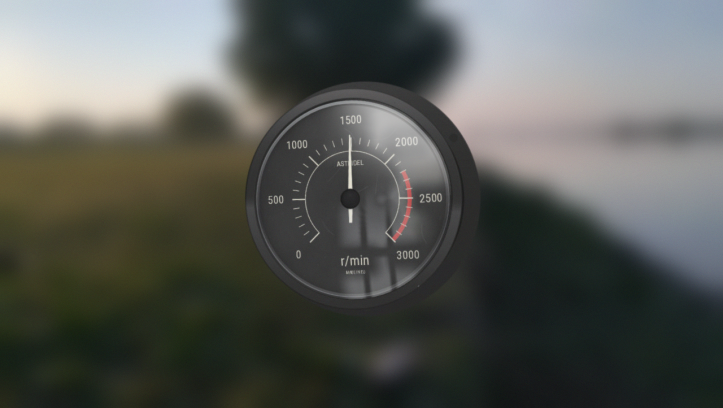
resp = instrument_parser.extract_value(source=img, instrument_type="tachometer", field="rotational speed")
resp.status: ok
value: 1500 rpm
